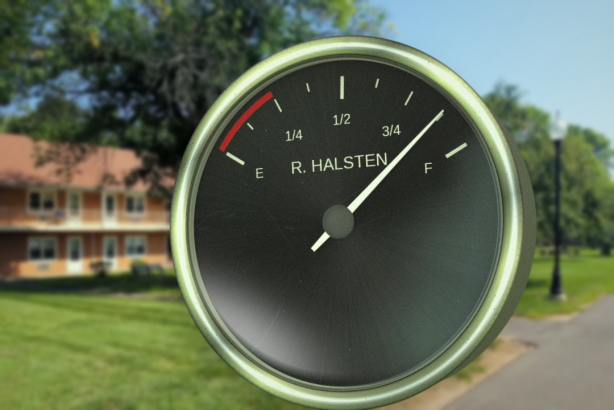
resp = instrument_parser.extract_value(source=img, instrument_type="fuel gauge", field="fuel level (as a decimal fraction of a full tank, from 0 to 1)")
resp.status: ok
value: 0.875
